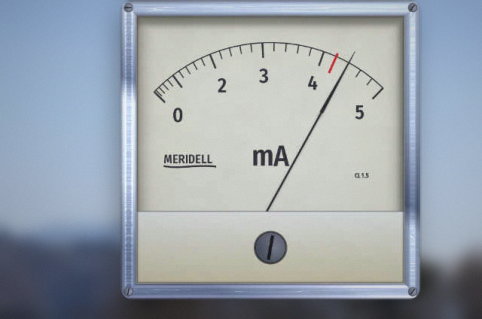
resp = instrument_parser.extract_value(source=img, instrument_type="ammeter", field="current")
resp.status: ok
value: 4.4 mA
